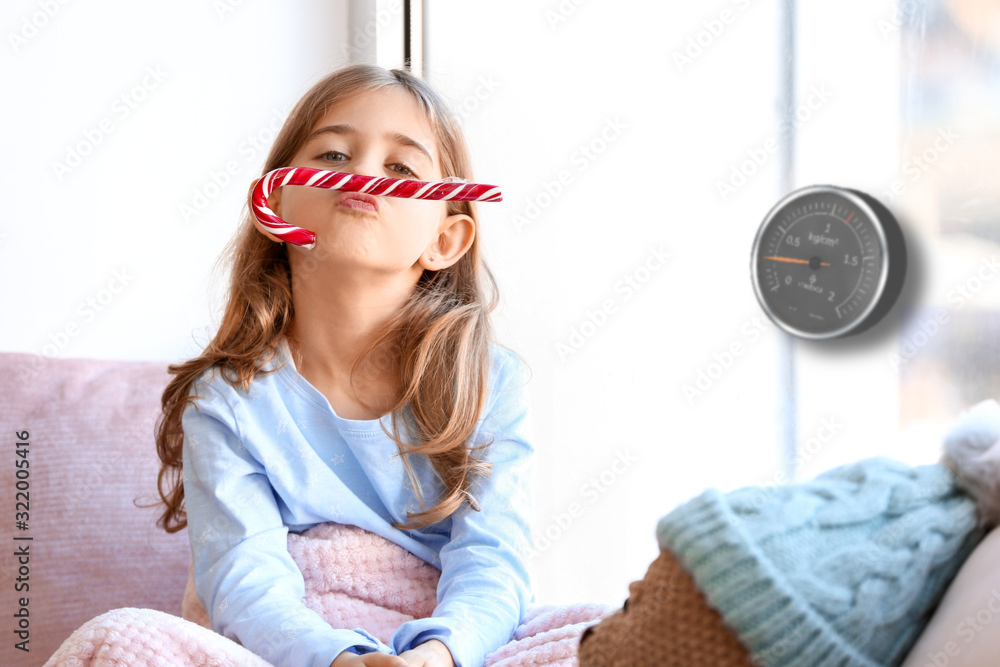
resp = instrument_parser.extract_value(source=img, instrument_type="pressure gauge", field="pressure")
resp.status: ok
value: 0.25 kg/cm²
